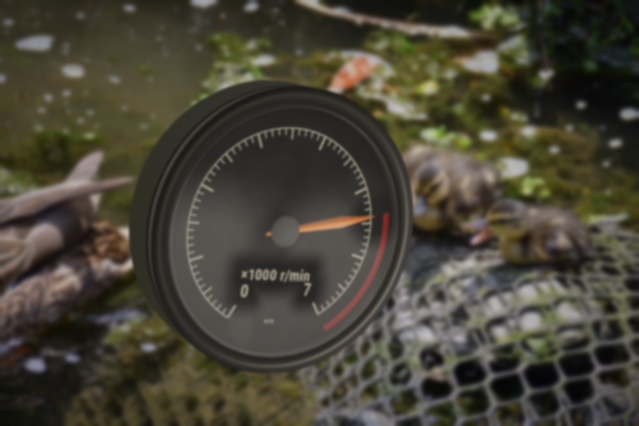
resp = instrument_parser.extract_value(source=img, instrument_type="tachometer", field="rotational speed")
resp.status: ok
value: 5400 rpm
